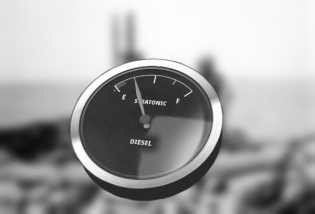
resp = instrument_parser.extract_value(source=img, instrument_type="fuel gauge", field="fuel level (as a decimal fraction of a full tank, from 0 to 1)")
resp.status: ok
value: 0.25
